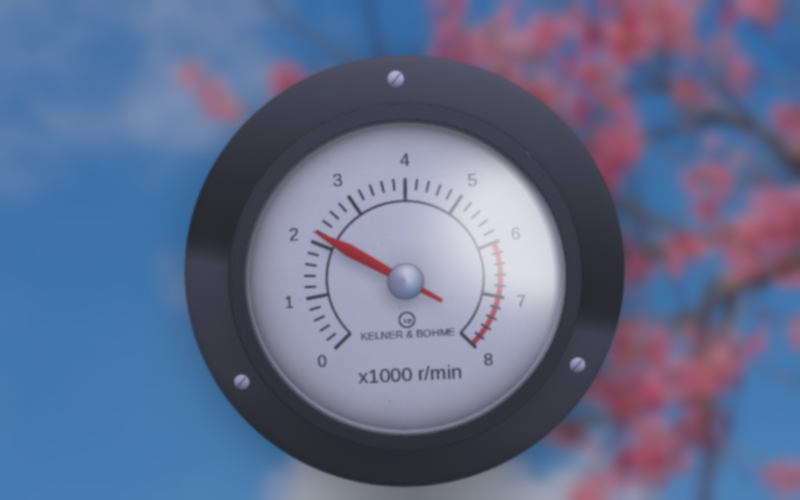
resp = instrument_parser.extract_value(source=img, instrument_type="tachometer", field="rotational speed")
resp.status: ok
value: 2200 rpm
